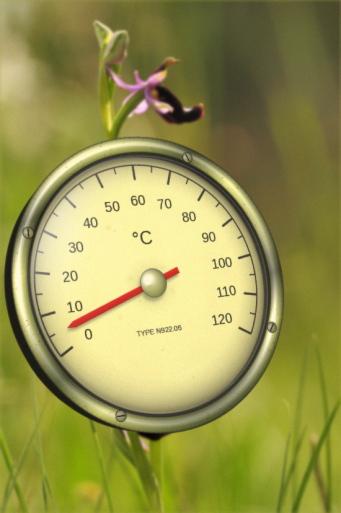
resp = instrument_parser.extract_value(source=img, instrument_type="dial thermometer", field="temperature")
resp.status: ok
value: 5 °C
